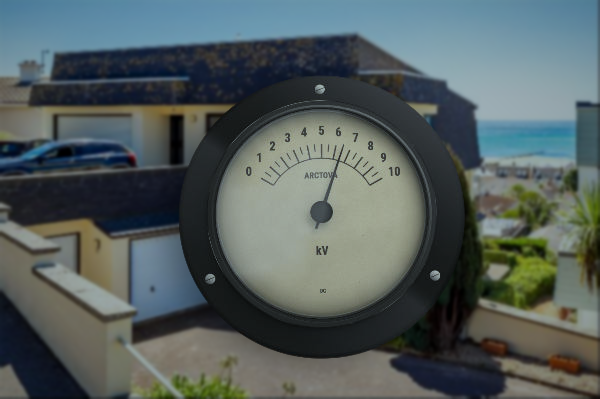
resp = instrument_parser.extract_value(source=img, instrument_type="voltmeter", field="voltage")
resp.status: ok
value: 6.5 kV
